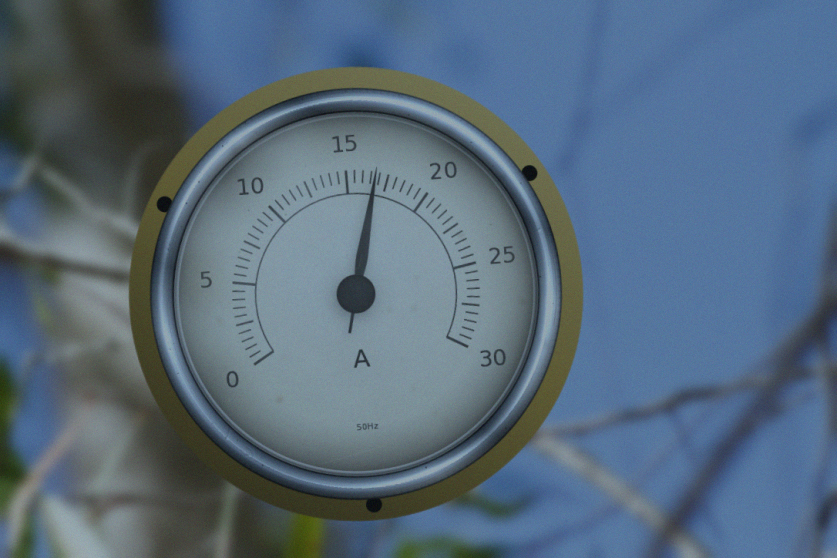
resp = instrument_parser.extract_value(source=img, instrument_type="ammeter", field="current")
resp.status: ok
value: 16.75 A
